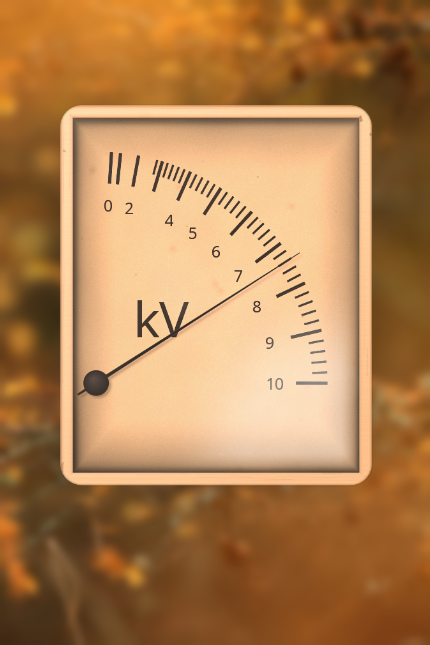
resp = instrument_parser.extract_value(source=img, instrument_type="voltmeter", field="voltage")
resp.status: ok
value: 7.4 kV
